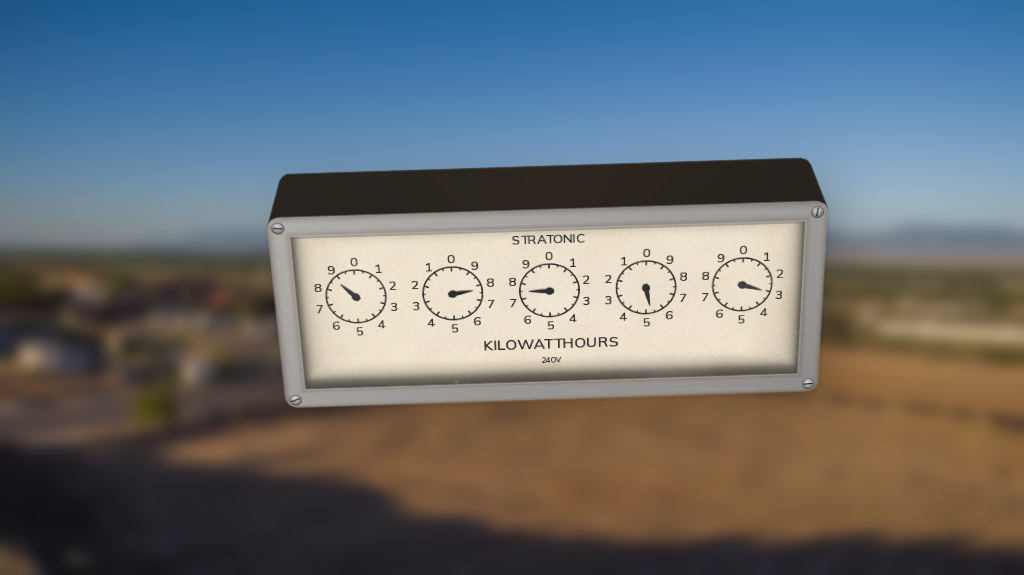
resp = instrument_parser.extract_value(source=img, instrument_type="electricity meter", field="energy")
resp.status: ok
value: 87753 kWh
